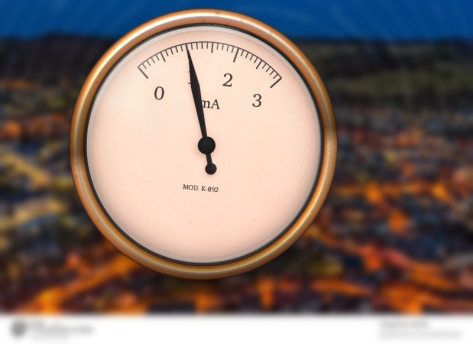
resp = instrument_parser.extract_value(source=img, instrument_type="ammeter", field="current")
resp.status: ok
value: 1 mA
